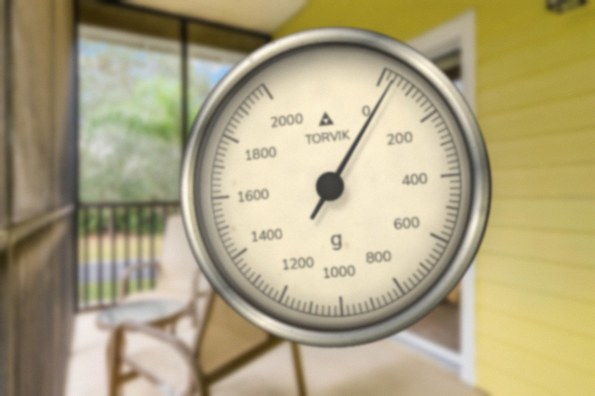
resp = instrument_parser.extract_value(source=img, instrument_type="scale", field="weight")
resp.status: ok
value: 40 g
